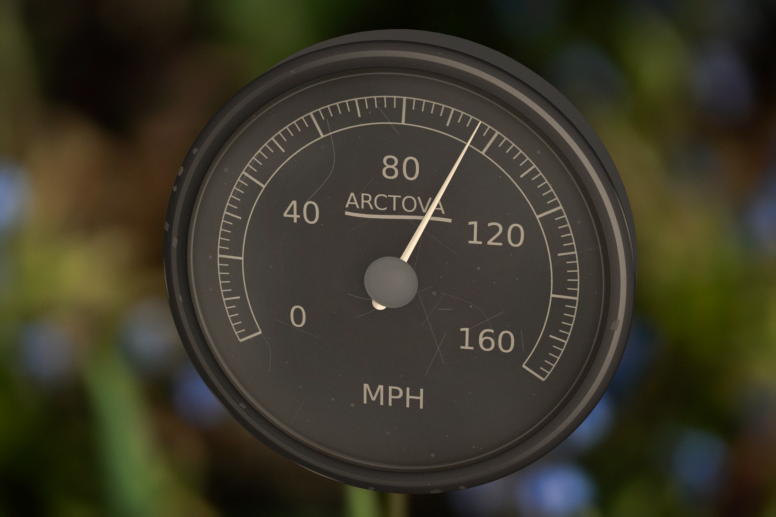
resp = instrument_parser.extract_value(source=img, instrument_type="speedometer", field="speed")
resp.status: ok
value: 96 mph
